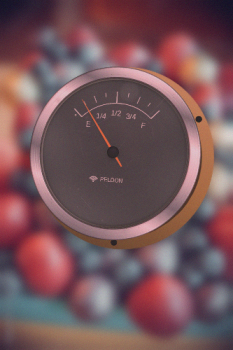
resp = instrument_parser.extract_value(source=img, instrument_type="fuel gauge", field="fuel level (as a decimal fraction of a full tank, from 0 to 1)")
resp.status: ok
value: 0.125
